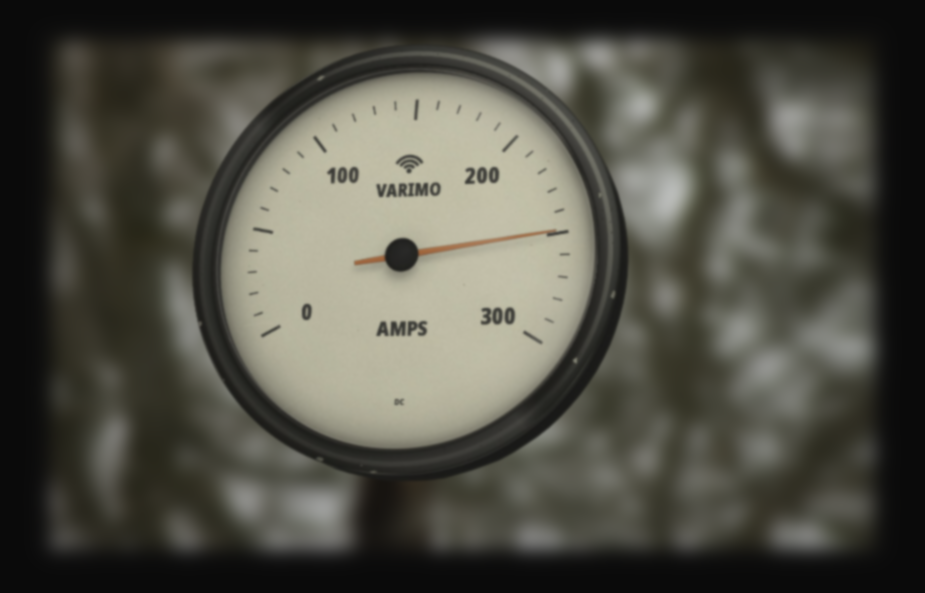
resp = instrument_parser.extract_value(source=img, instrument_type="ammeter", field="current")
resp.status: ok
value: 250 A
